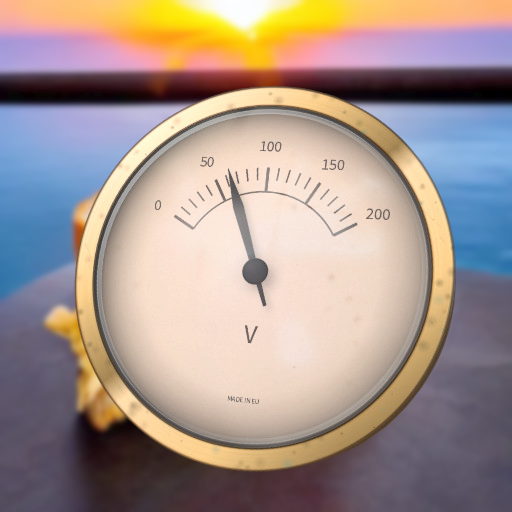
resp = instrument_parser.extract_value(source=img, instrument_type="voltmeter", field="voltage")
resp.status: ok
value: 65 V
